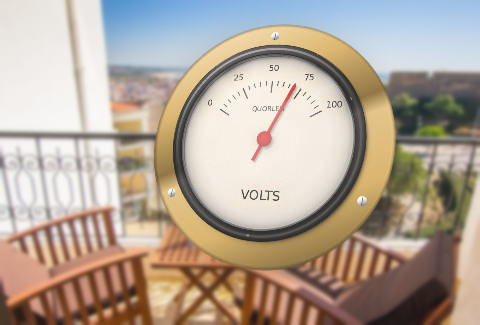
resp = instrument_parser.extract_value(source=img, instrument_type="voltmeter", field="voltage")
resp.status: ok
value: 70 V
